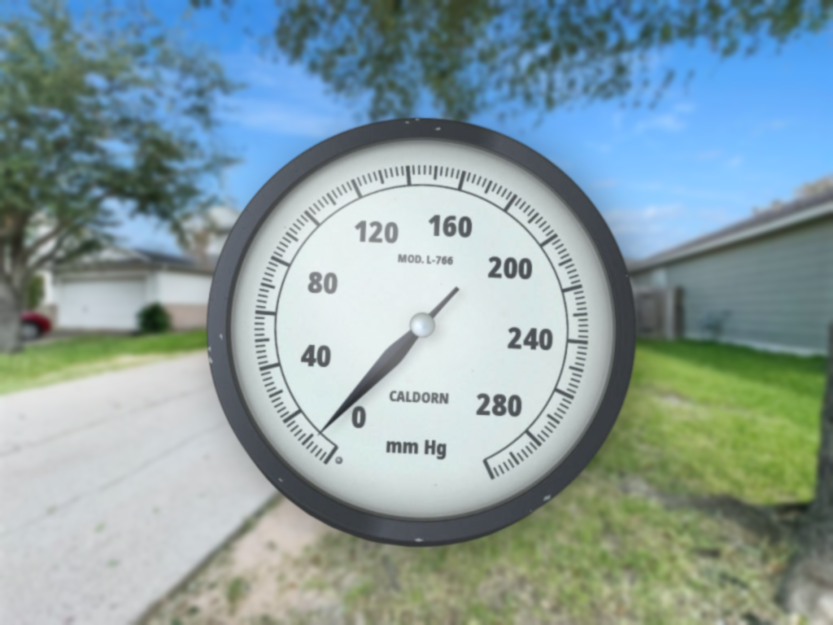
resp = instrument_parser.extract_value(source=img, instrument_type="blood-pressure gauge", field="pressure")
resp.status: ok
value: 8 mmHg
